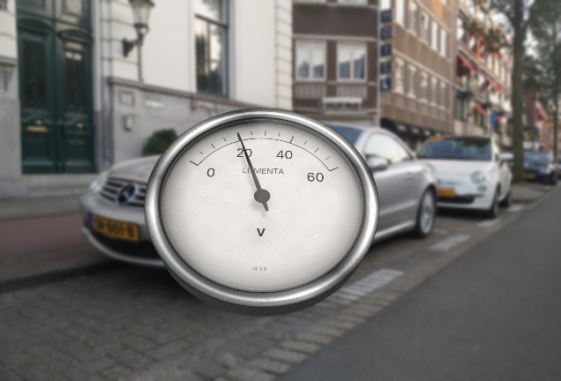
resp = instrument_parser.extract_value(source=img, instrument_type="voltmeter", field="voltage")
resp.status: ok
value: 20 V
